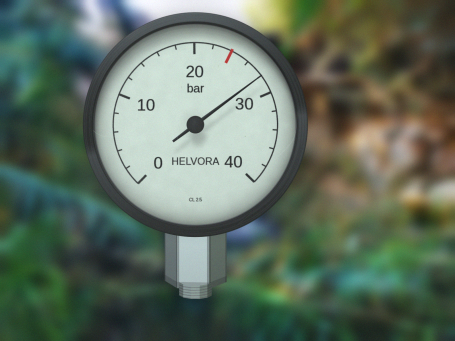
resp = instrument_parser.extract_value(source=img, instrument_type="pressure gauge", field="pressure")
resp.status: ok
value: 28 bar
